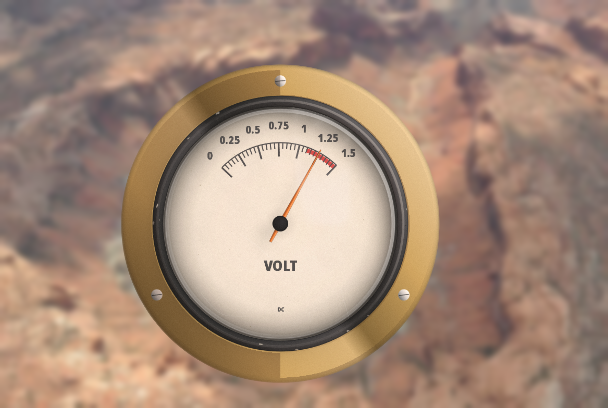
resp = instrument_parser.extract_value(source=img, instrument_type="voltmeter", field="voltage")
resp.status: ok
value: 1.25 V
